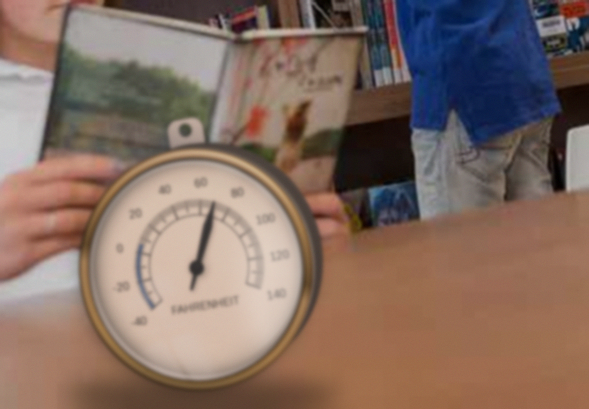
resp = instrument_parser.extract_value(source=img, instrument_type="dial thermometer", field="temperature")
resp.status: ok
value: 70 °F
